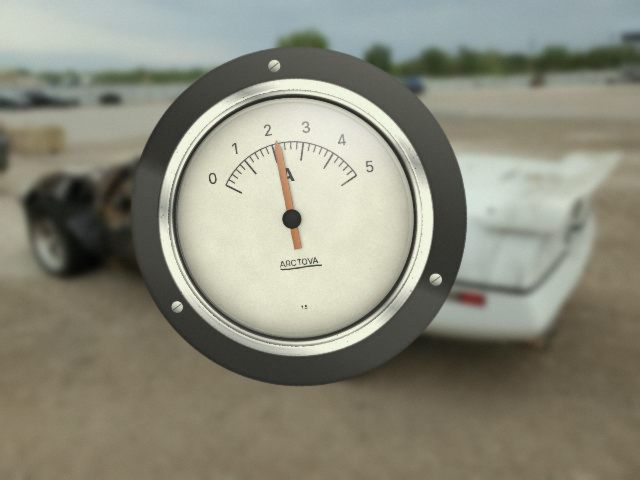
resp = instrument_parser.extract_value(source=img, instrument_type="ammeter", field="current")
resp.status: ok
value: 2.2 A
